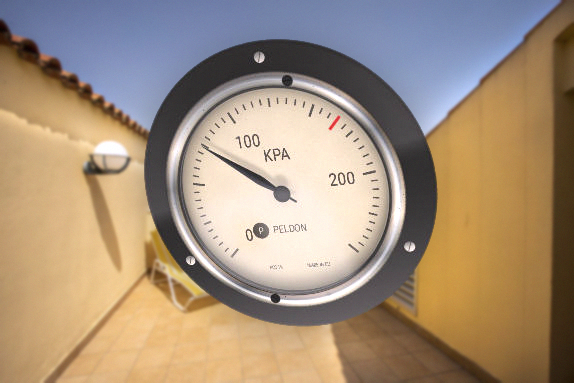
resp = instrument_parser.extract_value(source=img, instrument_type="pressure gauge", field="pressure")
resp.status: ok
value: 75 kPa
